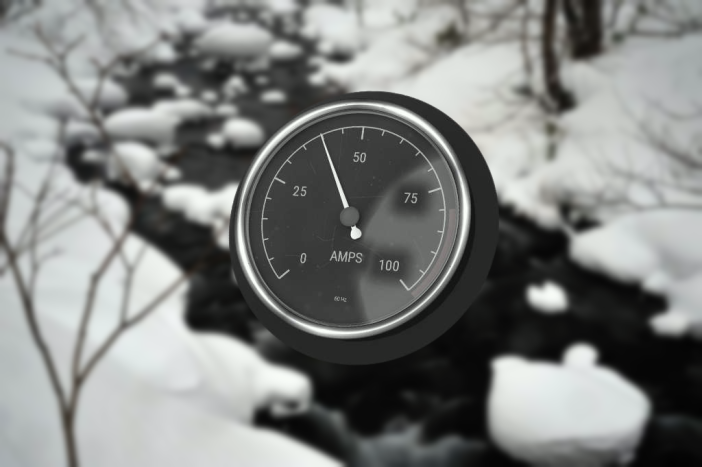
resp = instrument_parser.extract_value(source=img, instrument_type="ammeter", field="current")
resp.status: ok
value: 40 A
